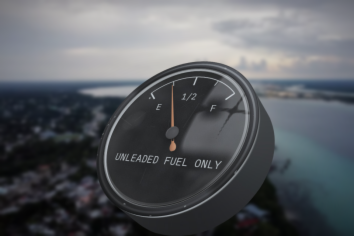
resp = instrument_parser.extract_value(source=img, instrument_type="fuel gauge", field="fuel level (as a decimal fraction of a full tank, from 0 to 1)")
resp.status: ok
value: 0.25
